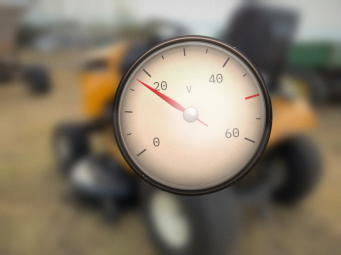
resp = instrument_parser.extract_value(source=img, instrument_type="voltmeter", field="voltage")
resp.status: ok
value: 17.5 V
